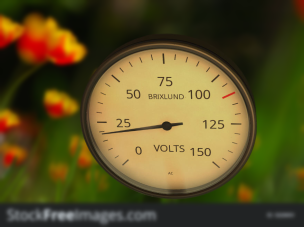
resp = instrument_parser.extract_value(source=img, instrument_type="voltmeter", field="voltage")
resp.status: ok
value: 20 V
